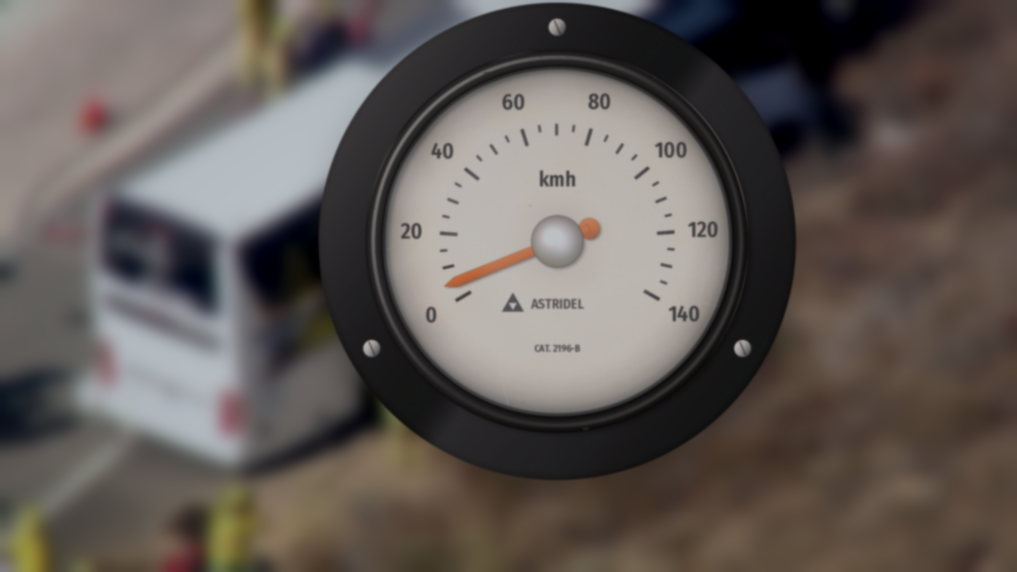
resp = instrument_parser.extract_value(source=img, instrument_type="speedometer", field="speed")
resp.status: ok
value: 5 km/h
